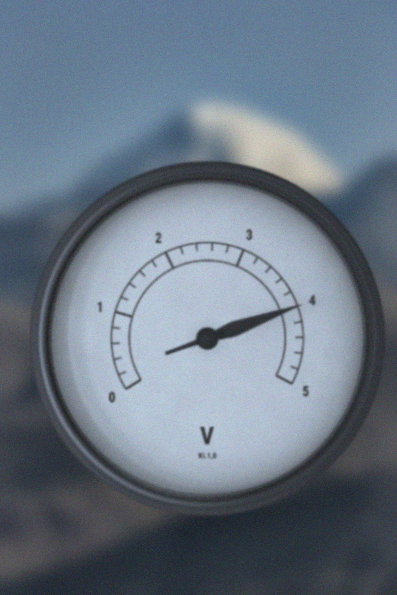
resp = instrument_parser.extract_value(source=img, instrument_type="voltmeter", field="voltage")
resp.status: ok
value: 4 V
